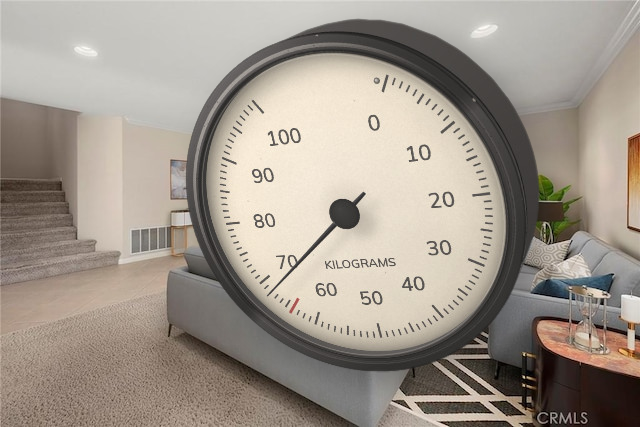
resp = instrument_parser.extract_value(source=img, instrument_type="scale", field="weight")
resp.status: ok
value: 68 kg
